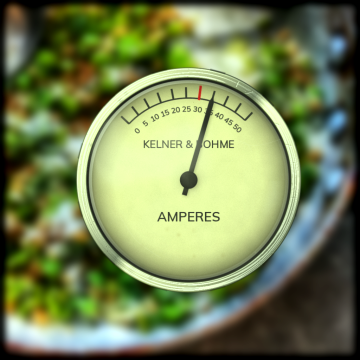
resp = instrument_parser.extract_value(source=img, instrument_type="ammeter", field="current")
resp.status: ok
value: 35 A
